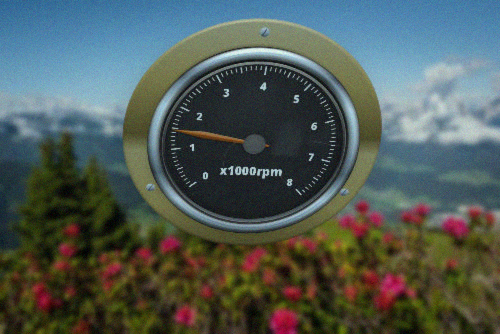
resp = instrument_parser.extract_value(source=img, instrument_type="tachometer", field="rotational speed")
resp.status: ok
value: 1500 rpm
